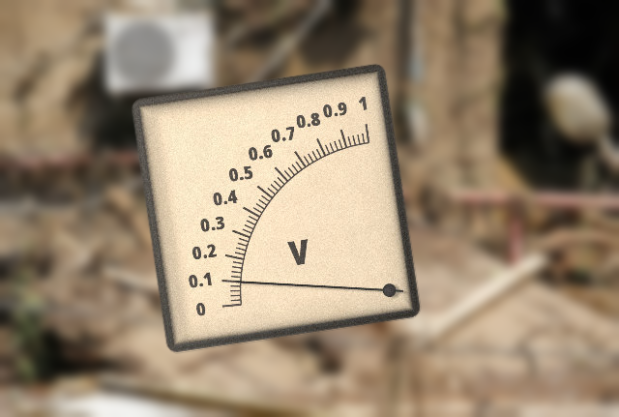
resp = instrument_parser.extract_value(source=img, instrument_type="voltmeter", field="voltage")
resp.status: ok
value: 0.1 V
